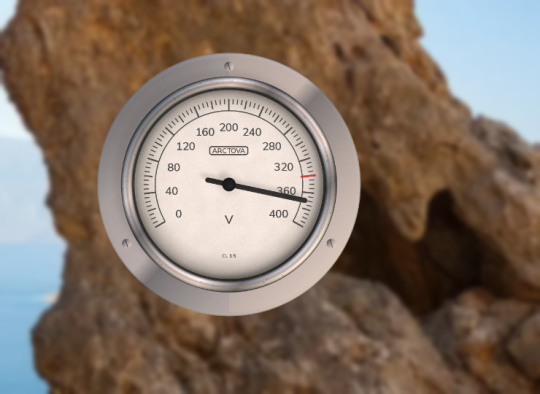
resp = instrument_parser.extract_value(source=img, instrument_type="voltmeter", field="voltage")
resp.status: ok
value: 370 V
